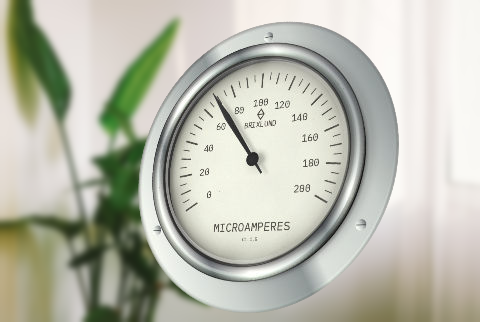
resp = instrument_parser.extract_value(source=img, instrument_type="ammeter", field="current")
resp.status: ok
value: 70 µA
